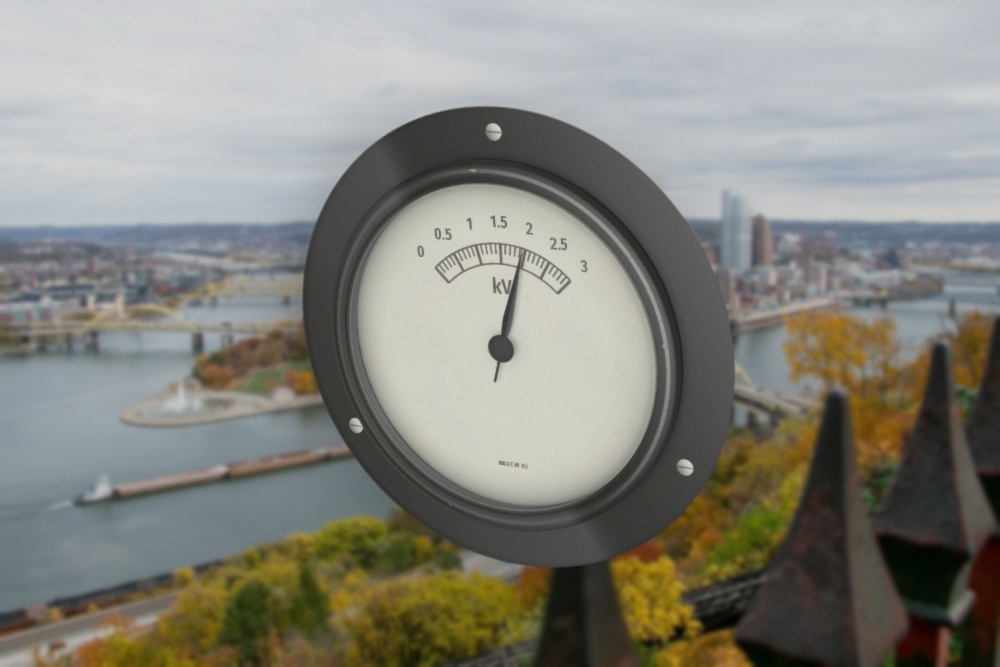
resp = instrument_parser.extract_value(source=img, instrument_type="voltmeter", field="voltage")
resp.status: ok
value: 2 kV
